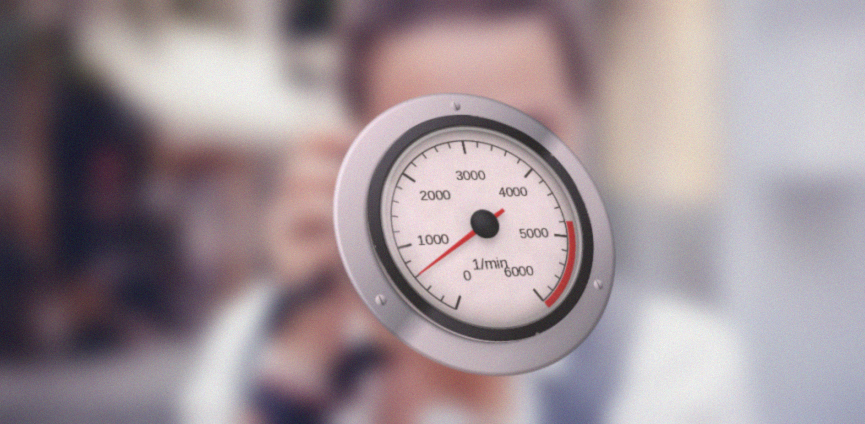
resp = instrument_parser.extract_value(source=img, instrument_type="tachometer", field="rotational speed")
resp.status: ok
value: 600 rpm
